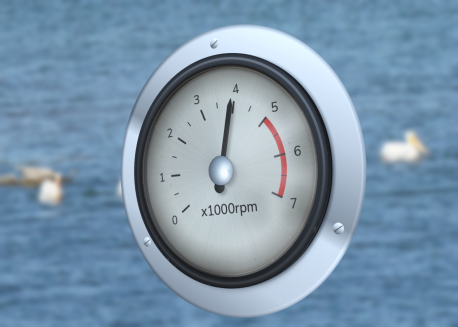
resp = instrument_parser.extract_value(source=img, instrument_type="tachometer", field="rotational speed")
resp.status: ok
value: 4000 rpm
